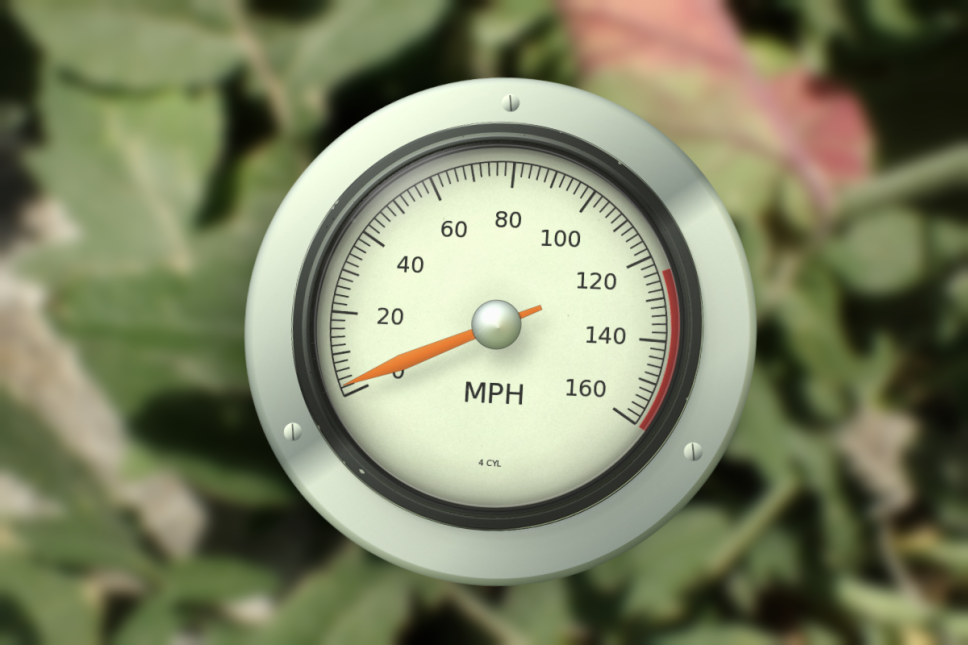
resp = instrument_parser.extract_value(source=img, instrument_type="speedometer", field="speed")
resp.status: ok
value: 2 mph
